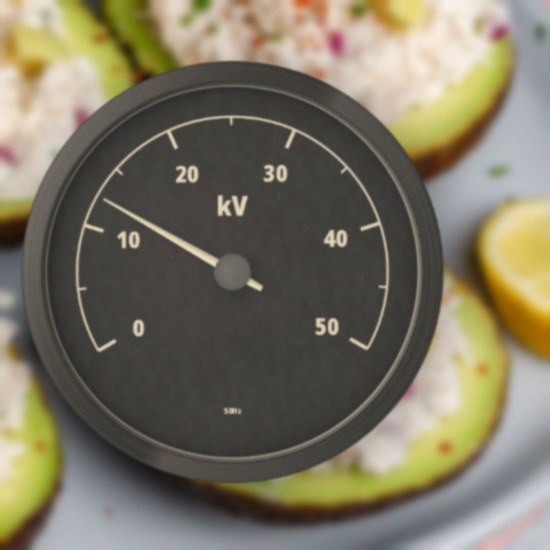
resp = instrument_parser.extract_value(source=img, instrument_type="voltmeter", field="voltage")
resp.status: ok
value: 12.5 kV
